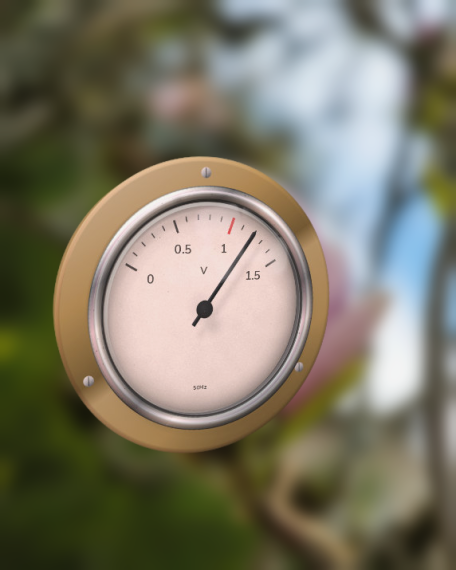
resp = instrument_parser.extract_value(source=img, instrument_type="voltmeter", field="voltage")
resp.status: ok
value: 1.2 V
